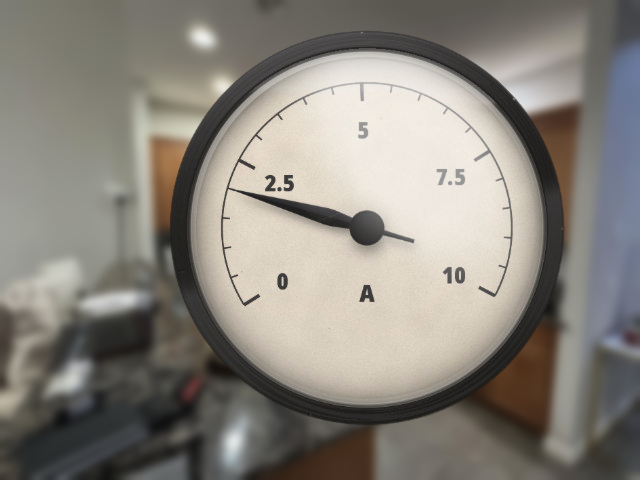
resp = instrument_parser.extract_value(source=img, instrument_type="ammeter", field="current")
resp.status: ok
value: 2 A
